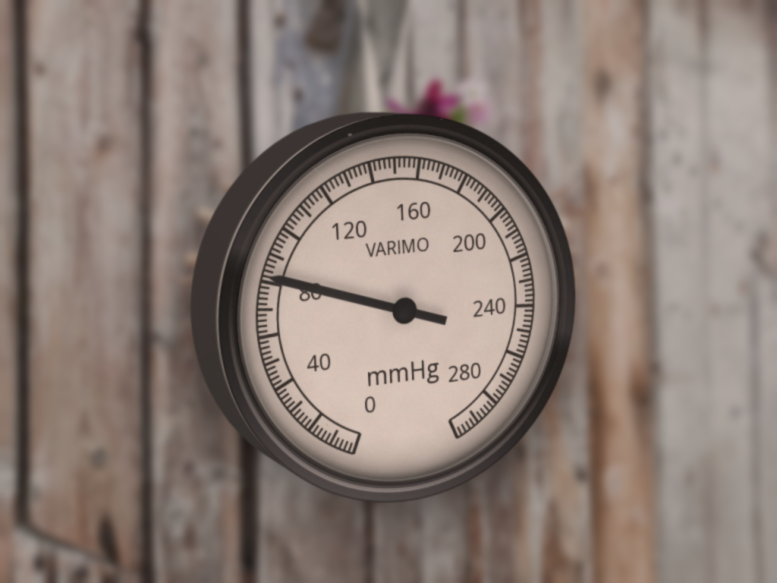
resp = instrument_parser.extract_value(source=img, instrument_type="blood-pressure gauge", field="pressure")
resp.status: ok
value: 82 mmHg
